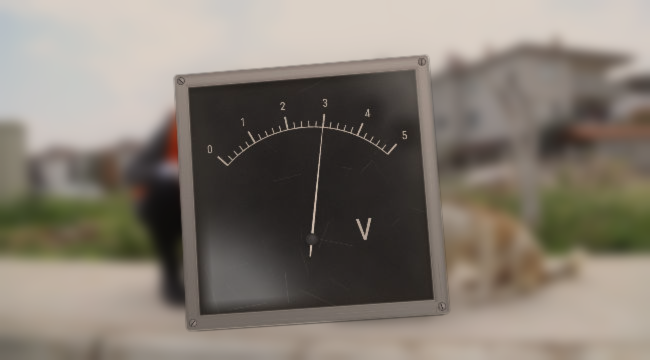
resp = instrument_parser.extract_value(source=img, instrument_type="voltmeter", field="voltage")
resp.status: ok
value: 3 V
